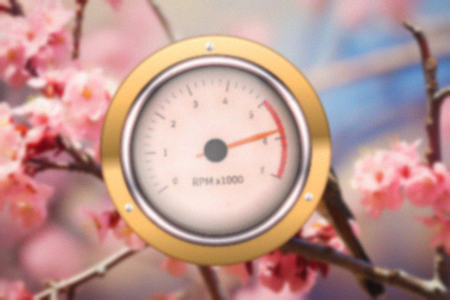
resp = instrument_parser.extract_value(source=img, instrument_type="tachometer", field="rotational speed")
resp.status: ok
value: 5800 rpm
